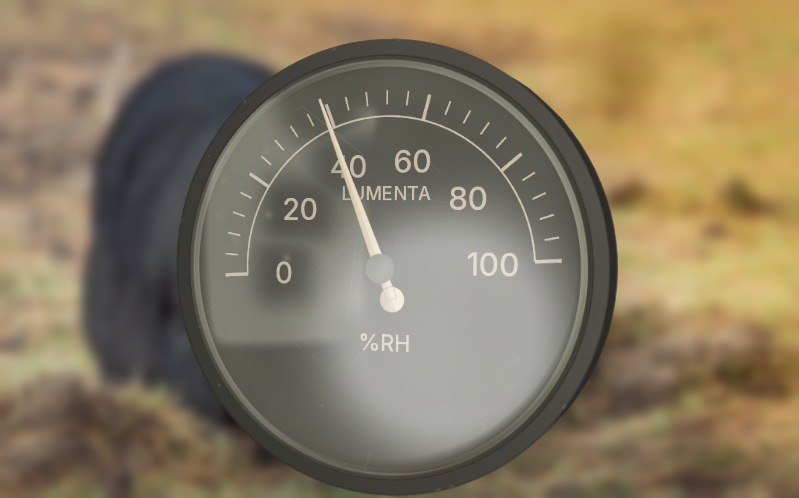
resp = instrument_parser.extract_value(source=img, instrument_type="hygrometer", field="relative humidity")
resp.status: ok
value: 40 %
